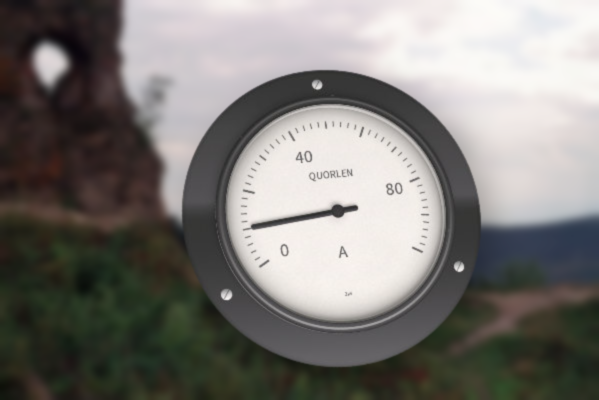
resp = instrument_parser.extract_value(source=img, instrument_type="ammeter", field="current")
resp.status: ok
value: 10 A
